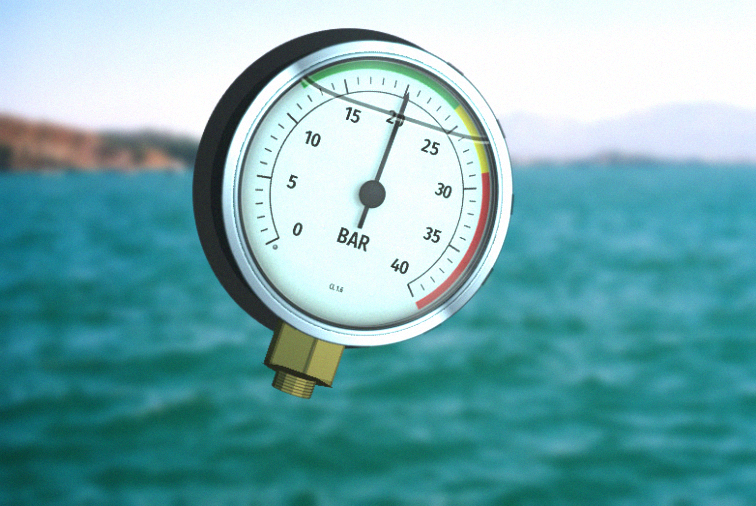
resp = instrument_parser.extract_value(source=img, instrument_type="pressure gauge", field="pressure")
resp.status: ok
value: 20 bar
